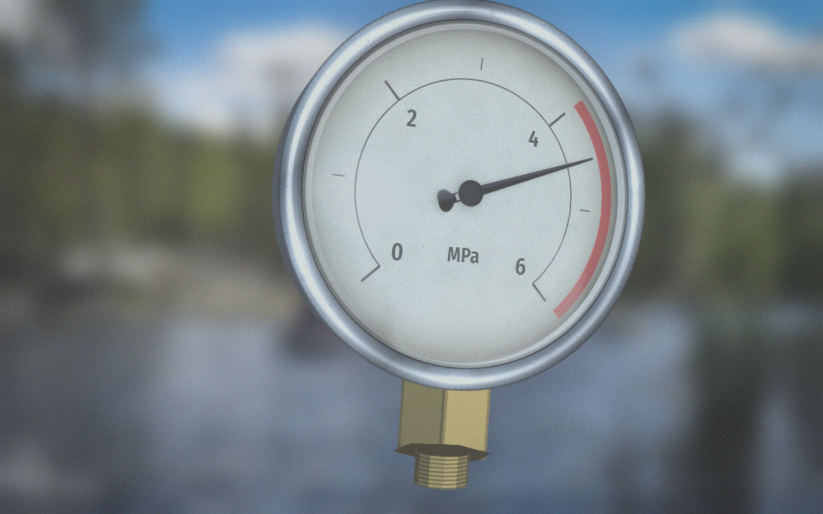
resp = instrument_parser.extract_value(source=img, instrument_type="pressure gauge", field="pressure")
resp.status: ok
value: 4.5 MPa
